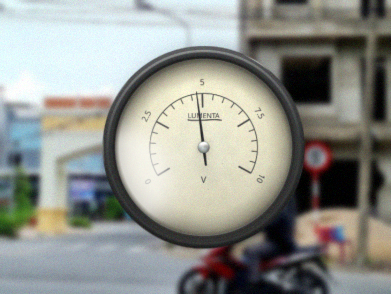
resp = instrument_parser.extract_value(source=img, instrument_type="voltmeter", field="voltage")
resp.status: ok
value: 4.75 V
